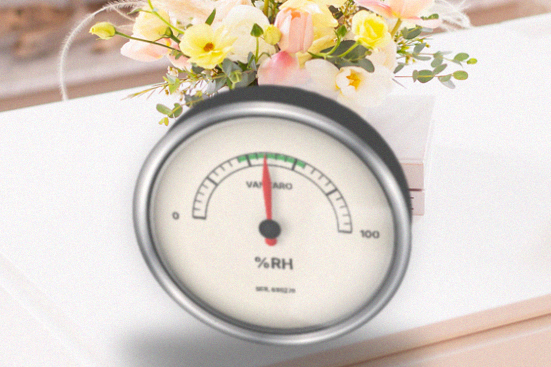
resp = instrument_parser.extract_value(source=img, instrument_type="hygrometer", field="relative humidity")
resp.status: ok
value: 48 %
